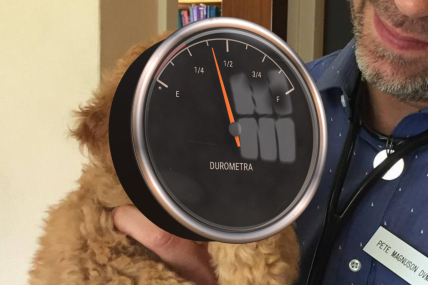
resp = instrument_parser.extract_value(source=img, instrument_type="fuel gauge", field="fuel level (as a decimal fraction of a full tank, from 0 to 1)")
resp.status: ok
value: 0.375
